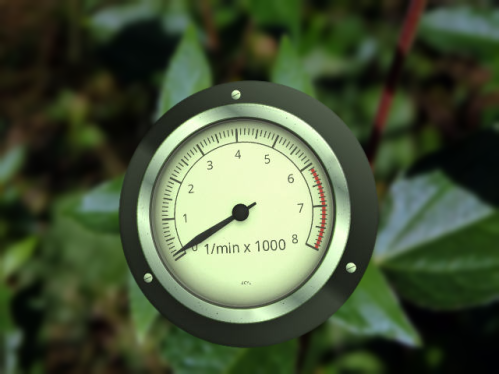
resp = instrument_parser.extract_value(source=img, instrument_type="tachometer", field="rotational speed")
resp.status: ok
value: 100 rpm
